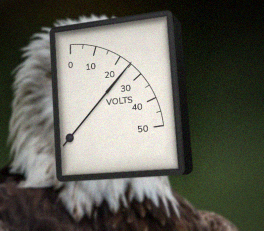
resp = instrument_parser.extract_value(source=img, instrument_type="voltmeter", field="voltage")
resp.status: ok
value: 25 V
